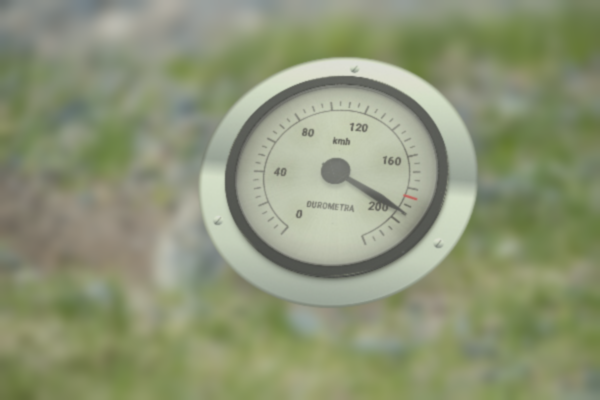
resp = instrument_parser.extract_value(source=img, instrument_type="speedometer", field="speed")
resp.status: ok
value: 195 km/h
